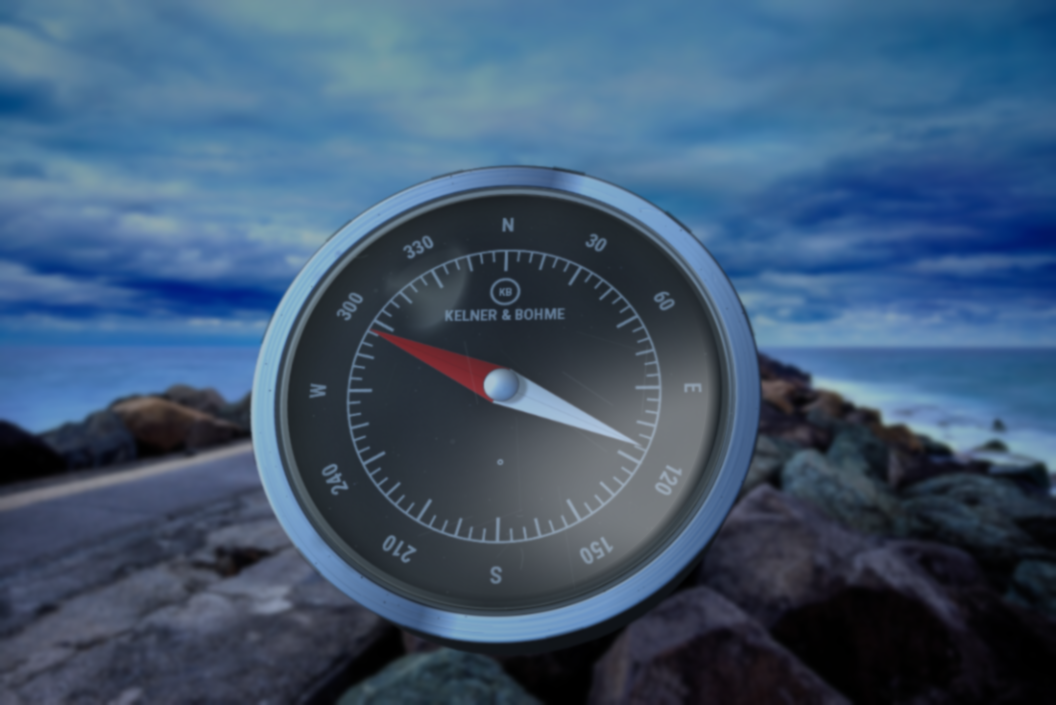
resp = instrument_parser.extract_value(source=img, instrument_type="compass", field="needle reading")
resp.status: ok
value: 295 °
